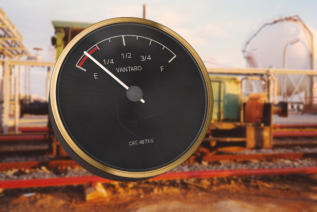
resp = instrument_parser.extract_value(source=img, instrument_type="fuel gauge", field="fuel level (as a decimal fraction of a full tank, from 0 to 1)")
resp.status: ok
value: 0.125
